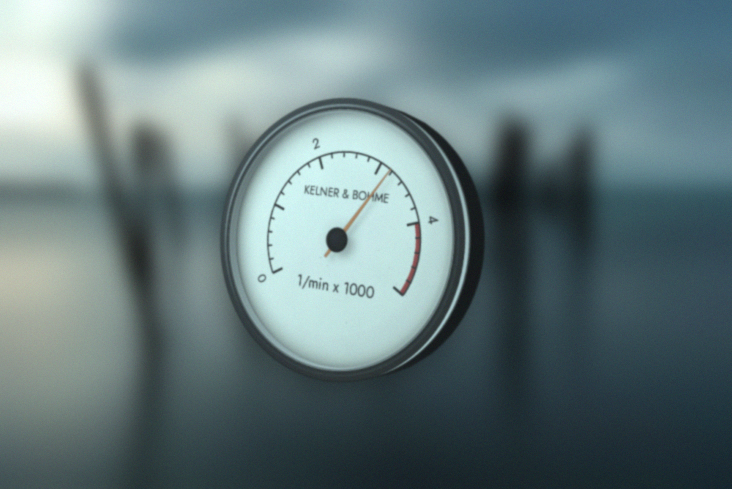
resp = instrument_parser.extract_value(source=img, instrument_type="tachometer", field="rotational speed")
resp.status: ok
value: 3200 rpm
